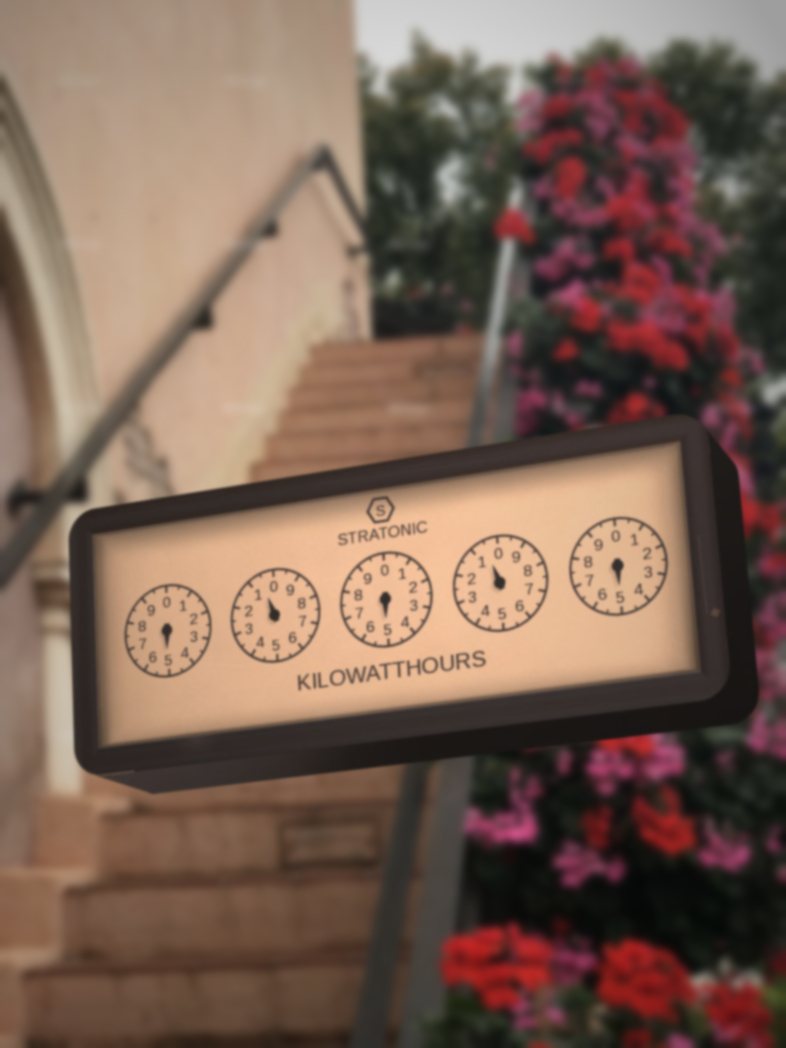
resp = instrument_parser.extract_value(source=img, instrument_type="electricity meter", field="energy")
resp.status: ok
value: 50505 kWh
